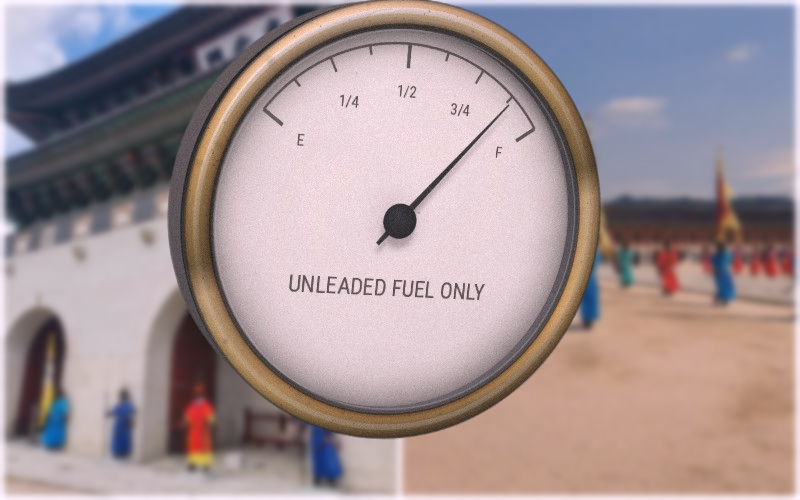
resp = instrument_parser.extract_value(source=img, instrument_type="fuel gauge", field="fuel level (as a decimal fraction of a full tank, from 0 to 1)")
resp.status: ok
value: 0.875
